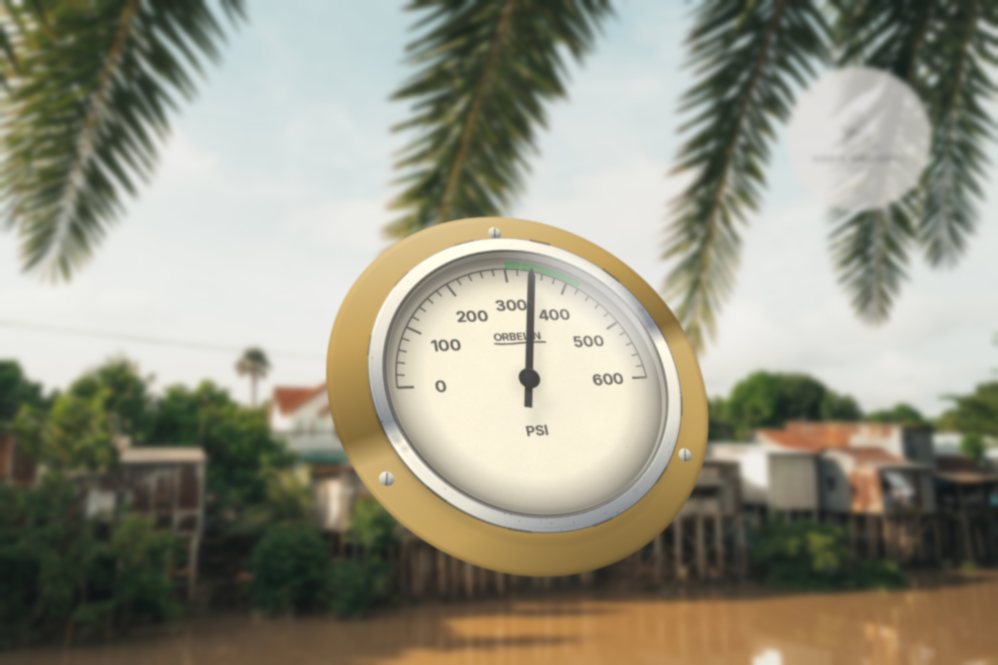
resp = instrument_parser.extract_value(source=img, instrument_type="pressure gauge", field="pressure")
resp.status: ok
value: 340 psi
